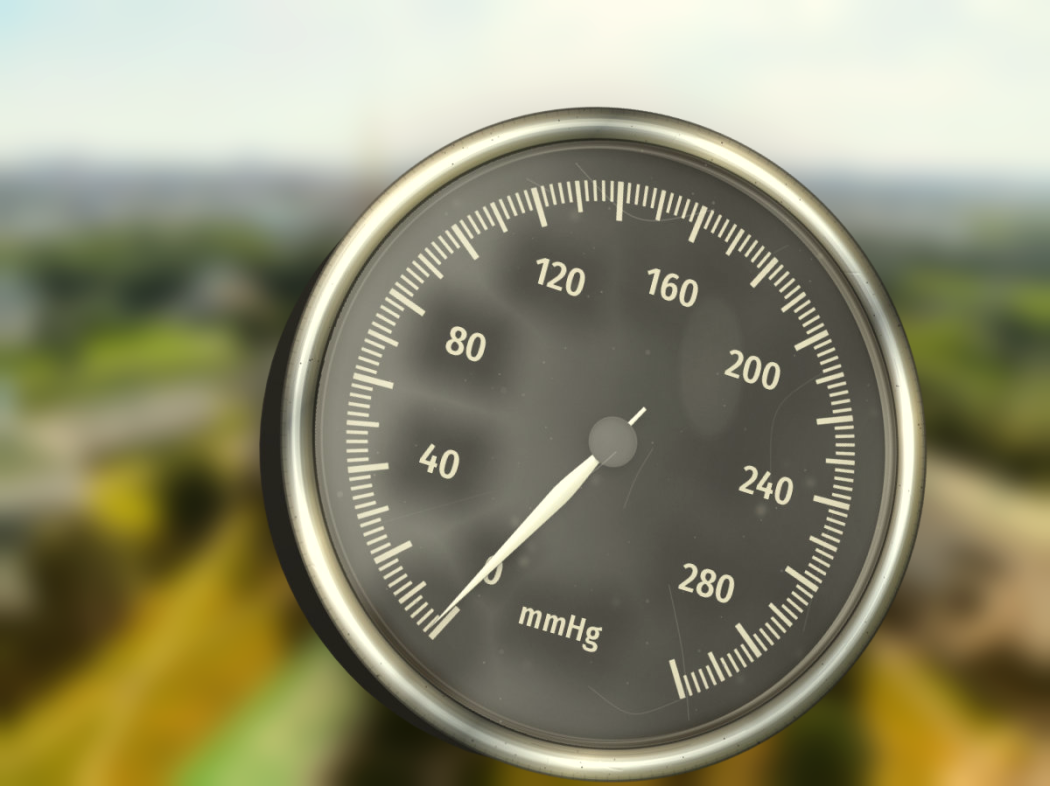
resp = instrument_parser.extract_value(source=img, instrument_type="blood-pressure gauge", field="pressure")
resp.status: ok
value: 2 mmHg
